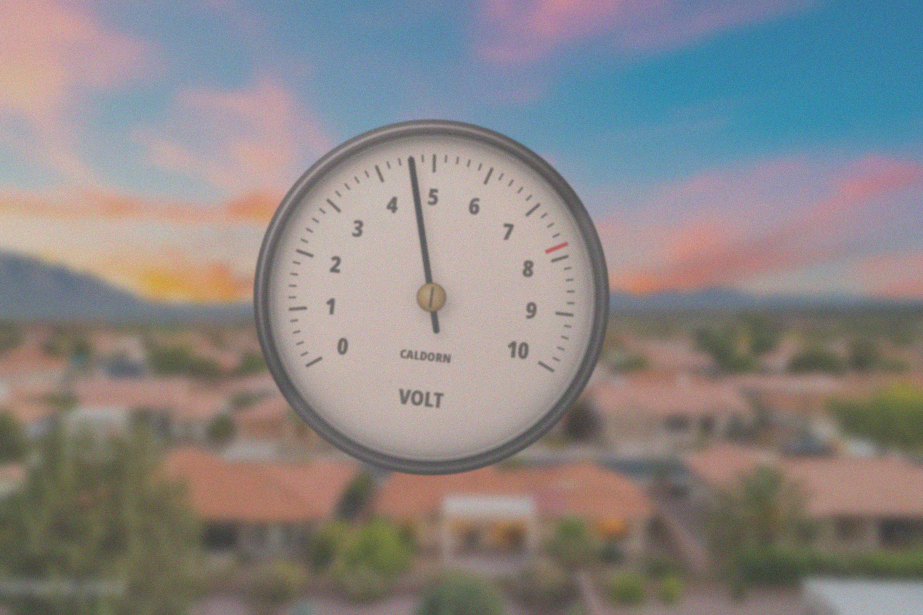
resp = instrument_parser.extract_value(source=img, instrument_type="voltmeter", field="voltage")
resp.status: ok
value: 4.6 V
